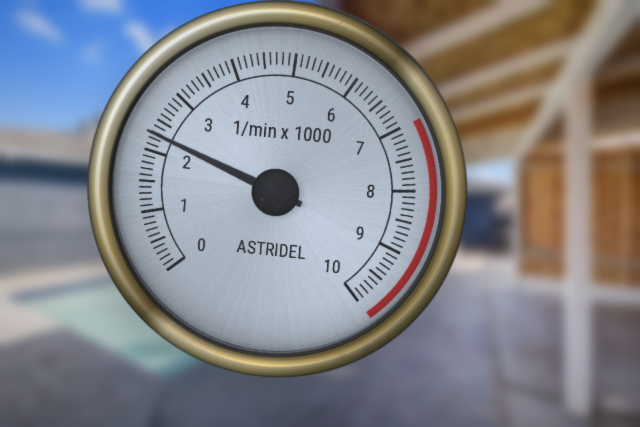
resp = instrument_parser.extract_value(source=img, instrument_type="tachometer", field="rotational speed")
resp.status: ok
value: 2300 rpm
